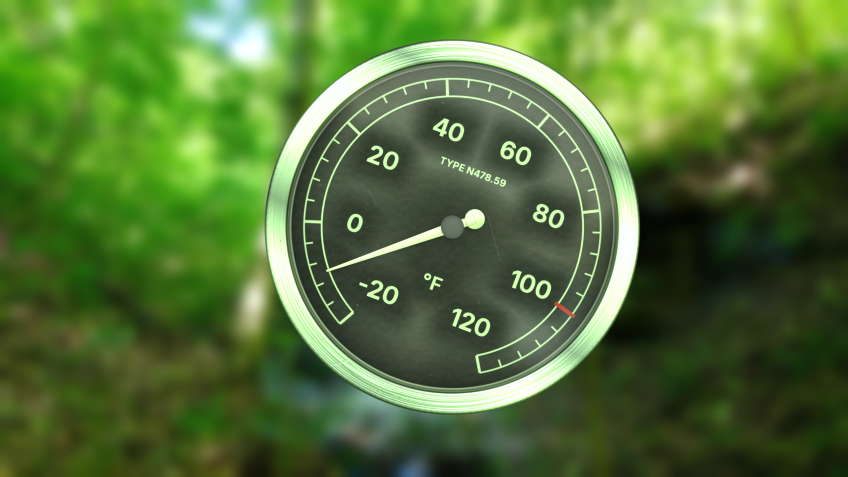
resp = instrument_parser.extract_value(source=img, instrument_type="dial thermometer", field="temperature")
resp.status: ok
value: -10 °F
